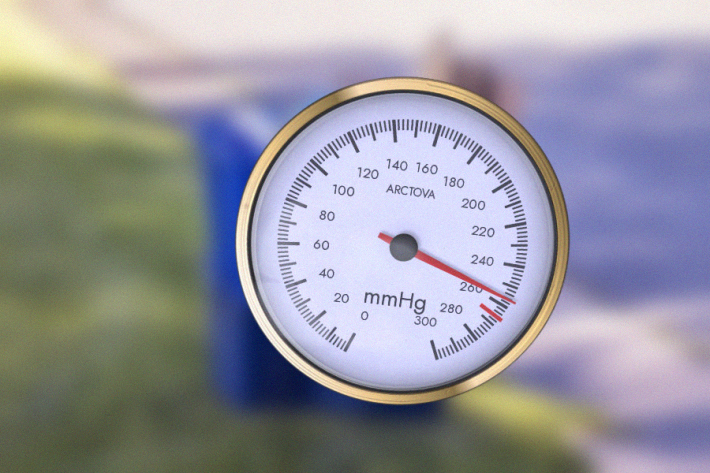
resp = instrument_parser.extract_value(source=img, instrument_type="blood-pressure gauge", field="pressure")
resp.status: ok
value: 256 mmHg
